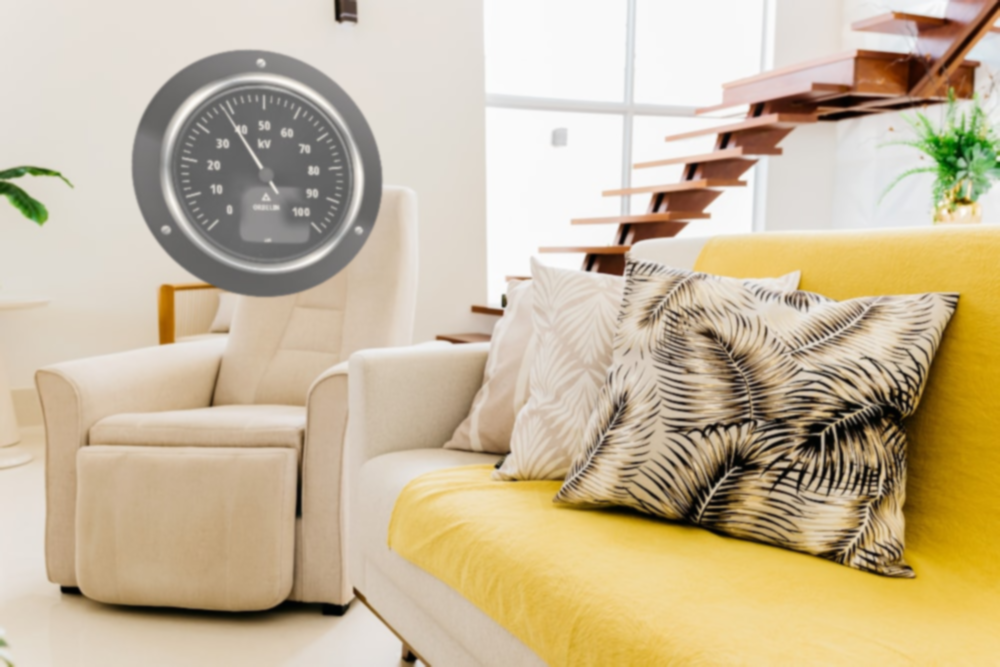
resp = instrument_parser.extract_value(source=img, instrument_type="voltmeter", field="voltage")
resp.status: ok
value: 38 kV
